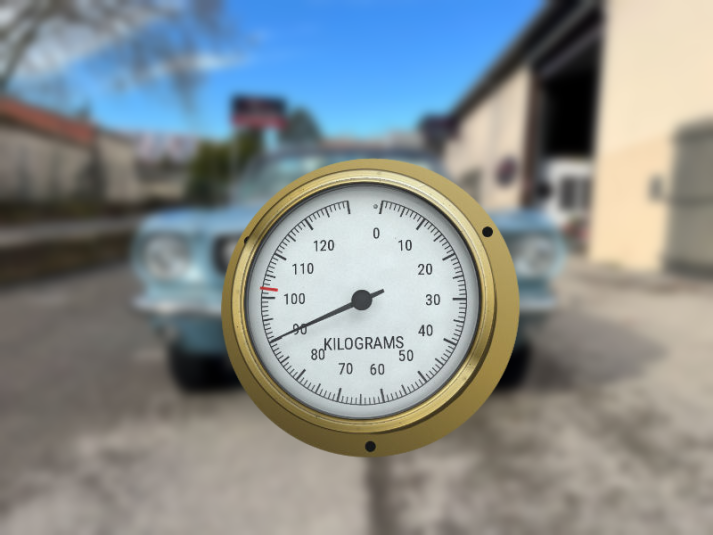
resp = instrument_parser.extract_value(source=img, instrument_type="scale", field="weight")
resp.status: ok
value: 90 kg
